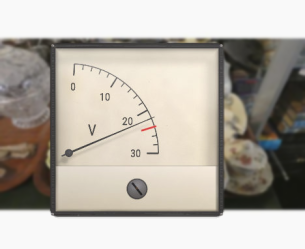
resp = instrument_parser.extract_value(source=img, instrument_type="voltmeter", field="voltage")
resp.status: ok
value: 22 V
